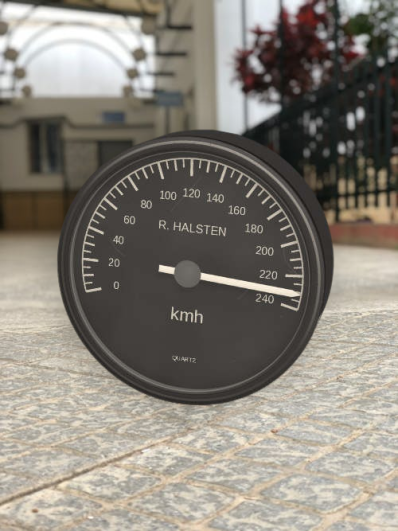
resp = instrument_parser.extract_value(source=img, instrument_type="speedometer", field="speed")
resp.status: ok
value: 230 km/h
